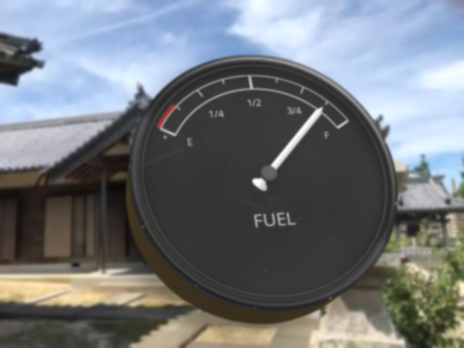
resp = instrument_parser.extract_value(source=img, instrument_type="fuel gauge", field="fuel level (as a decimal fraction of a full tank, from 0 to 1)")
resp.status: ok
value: 0.875
